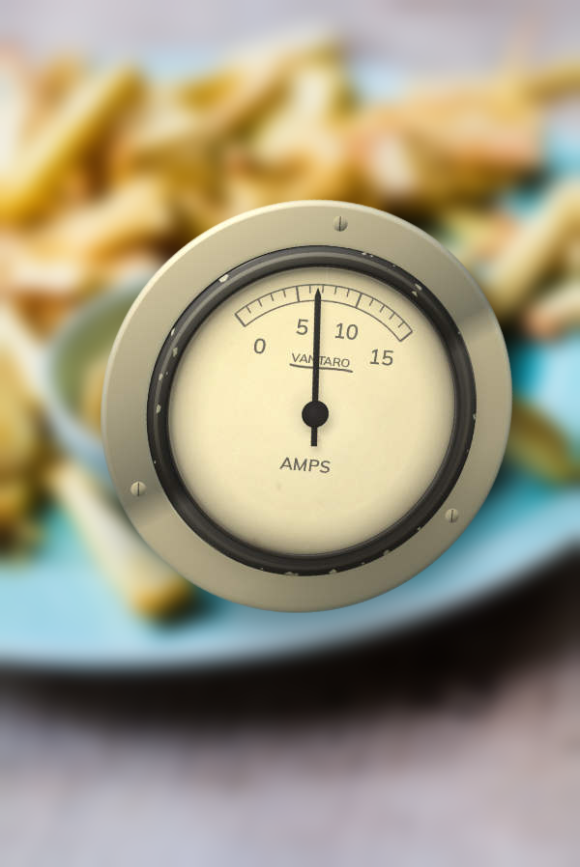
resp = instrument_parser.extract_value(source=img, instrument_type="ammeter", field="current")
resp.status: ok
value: 6.5 A
